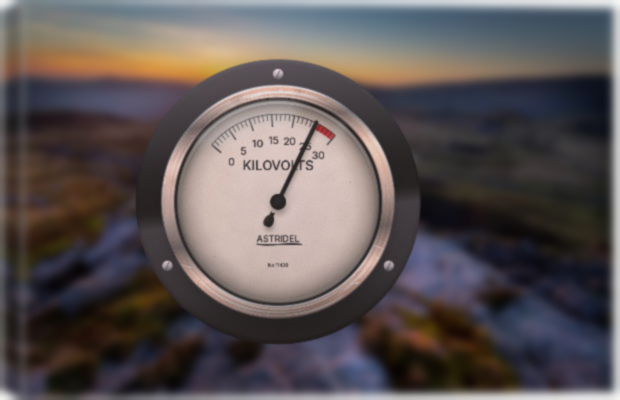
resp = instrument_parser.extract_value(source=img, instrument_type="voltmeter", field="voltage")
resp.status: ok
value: 25 kV
